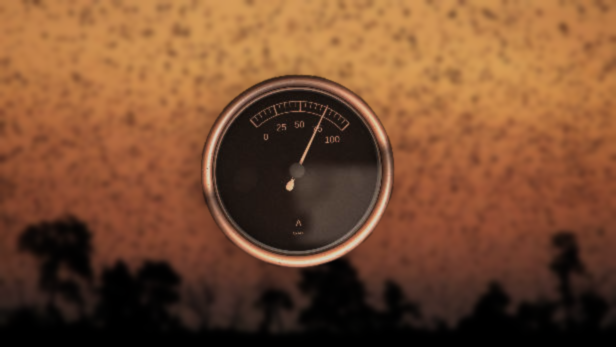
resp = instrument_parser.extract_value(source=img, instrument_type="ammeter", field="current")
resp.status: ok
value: 75 A
